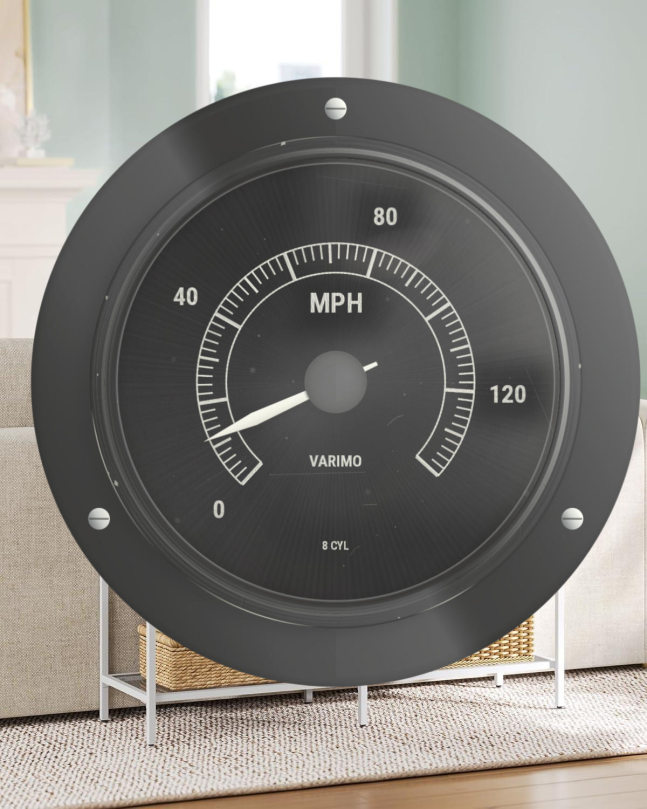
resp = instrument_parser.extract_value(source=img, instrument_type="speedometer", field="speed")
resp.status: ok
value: 12 mph
